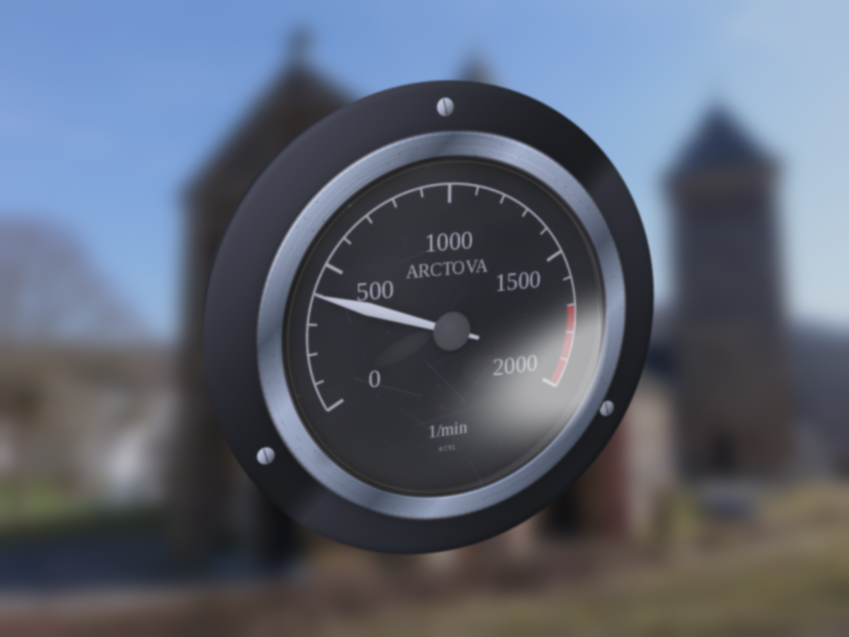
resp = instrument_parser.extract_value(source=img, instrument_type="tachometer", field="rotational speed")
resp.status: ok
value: 400 rpm
